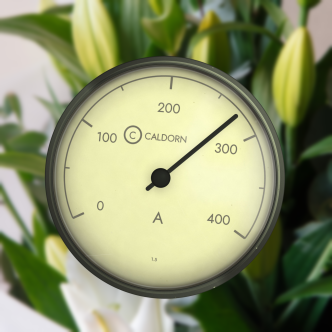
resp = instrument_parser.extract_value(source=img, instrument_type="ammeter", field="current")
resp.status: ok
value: 275 A
